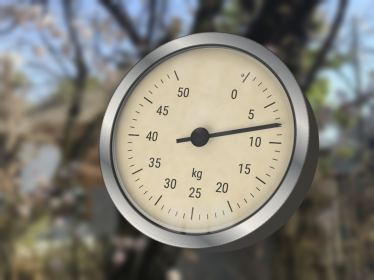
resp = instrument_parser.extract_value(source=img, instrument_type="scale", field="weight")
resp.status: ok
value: 8 kg
